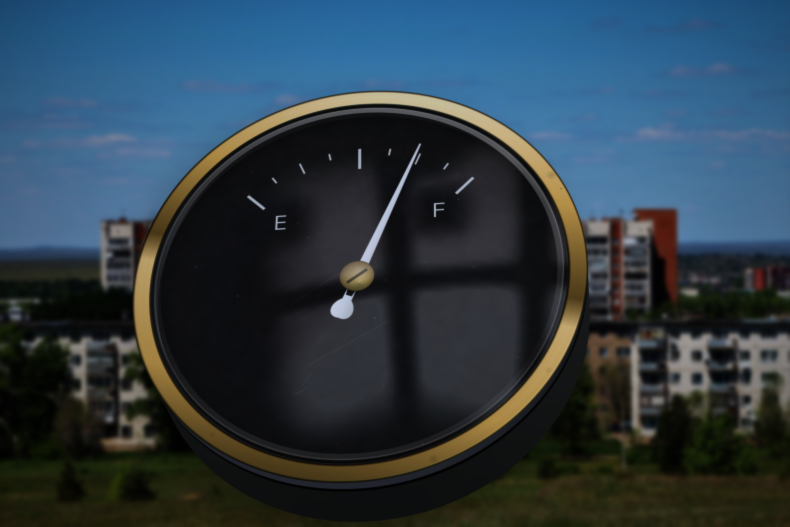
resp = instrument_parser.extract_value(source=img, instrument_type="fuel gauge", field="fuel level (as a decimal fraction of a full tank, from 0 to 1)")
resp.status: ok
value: 0.75
